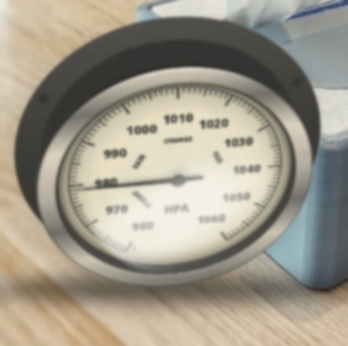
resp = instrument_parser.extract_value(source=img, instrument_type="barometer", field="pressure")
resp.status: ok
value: 980 hPa
